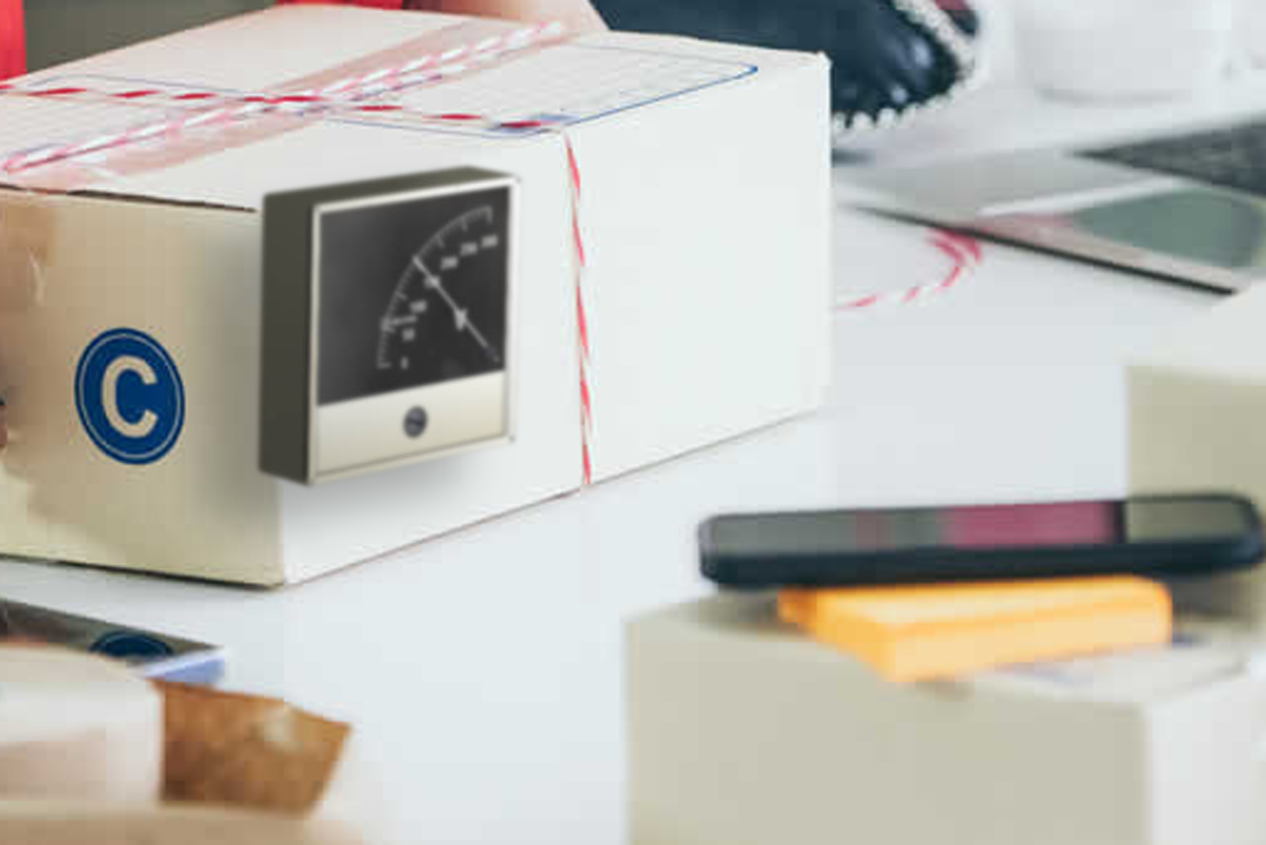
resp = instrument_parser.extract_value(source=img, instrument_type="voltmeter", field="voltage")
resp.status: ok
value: 150 V
